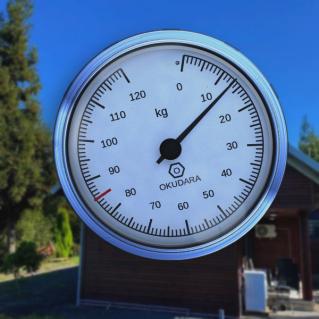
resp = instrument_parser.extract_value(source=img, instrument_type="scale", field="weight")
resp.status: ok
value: 13 kg
